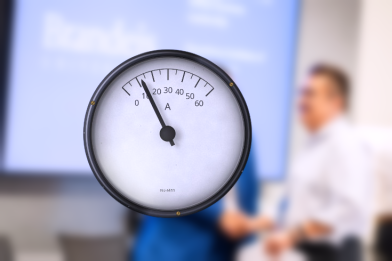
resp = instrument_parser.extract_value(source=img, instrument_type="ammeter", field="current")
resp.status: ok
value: 12.5 A
